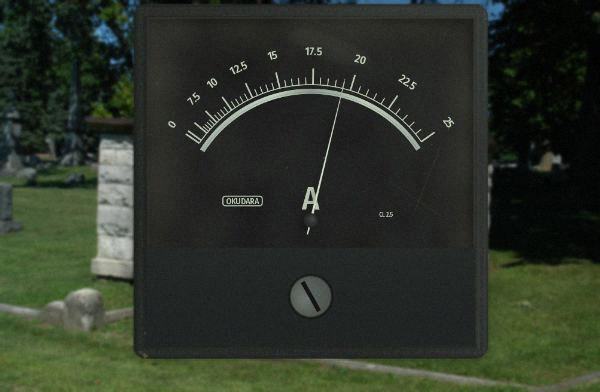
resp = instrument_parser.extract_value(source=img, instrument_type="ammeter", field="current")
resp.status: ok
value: 19.5 A
